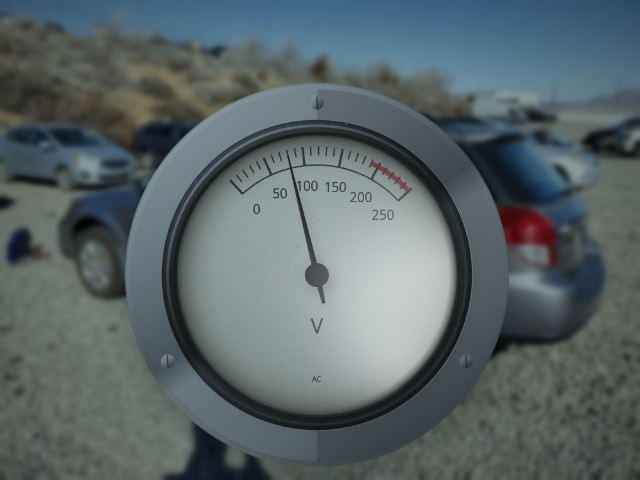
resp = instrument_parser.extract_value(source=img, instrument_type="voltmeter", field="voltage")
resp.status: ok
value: 80 V
